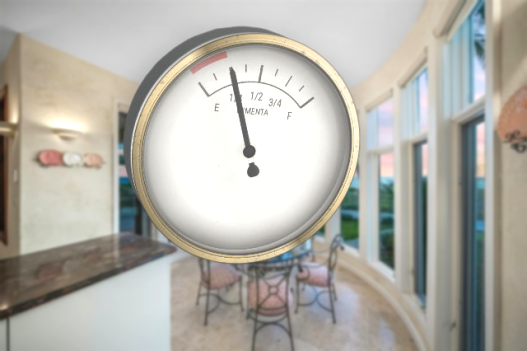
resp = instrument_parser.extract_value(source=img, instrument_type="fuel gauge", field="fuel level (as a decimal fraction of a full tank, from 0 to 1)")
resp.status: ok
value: 0.25
